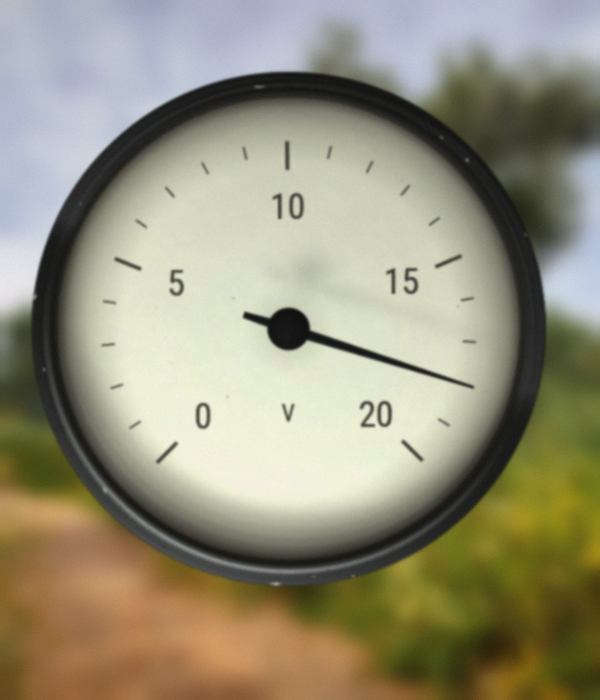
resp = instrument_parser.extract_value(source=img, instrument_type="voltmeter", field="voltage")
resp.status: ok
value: 18 V
